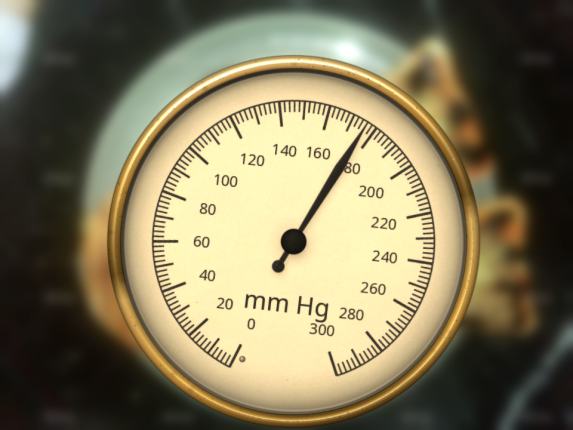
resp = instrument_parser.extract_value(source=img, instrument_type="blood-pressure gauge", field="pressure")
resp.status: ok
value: 176 mmHg
